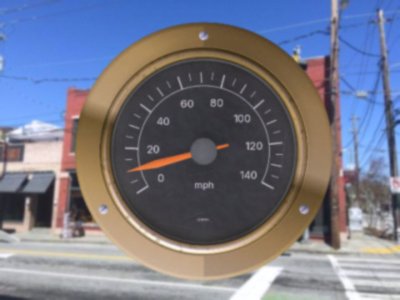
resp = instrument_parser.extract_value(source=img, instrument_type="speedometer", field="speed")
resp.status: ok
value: 10 mph
